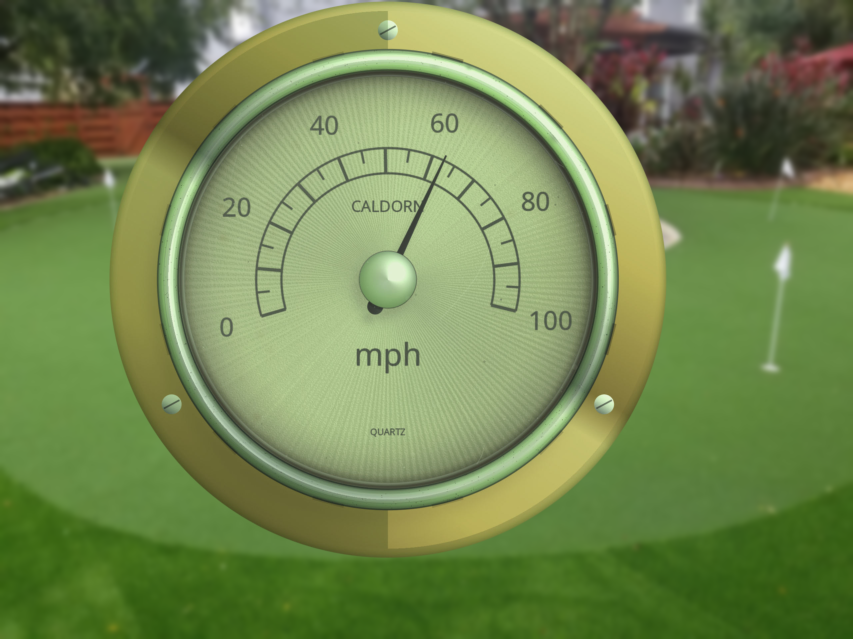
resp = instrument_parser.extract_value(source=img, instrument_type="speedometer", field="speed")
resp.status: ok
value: 62.5 mph
